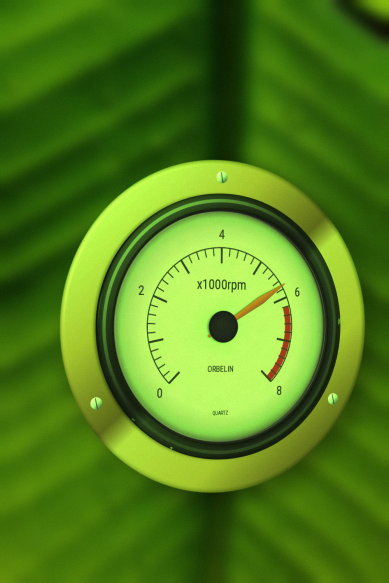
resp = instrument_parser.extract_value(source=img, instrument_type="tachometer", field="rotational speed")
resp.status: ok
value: 5700 rpm
